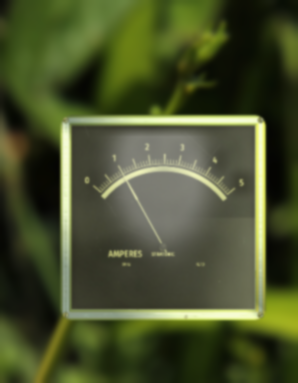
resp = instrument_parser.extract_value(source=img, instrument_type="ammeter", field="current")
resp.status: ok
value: 1 A
